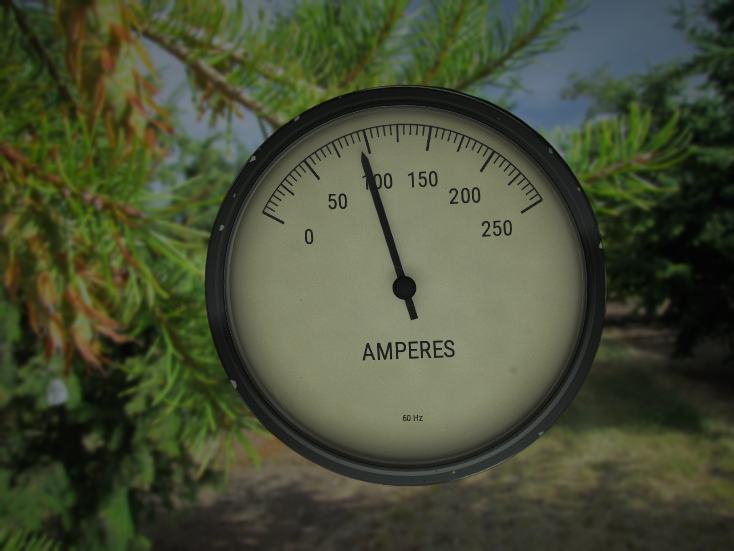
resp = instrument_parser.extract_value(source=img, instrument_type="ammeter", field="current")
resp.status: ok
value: 95 A
